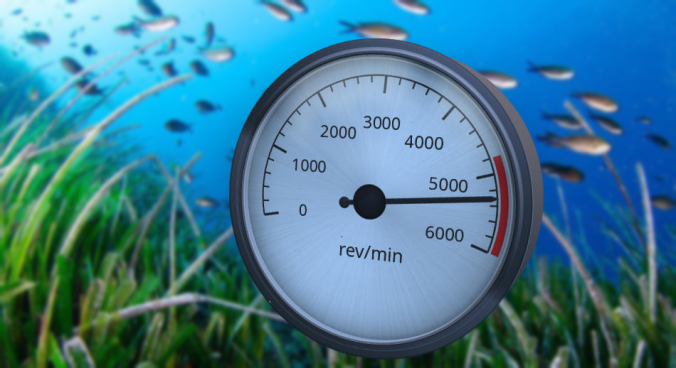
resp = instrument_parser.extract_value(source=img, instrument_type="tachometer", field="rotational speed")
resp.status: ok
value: 5300 rpm
